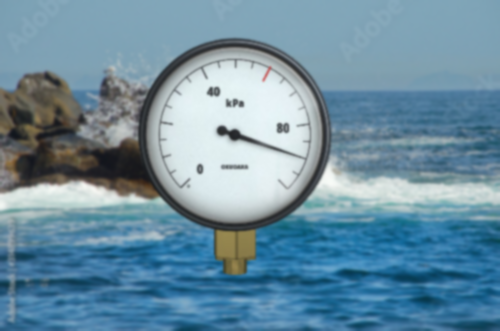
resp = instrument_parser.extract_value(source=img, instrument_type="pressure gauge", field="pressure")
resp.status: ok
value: 90 kPa
